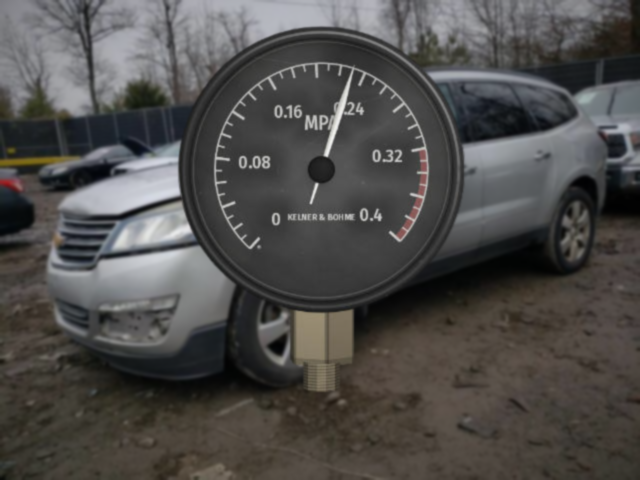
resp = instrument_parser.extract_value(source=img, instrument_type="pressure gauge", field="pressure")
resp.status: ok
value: 0.23 MPa
